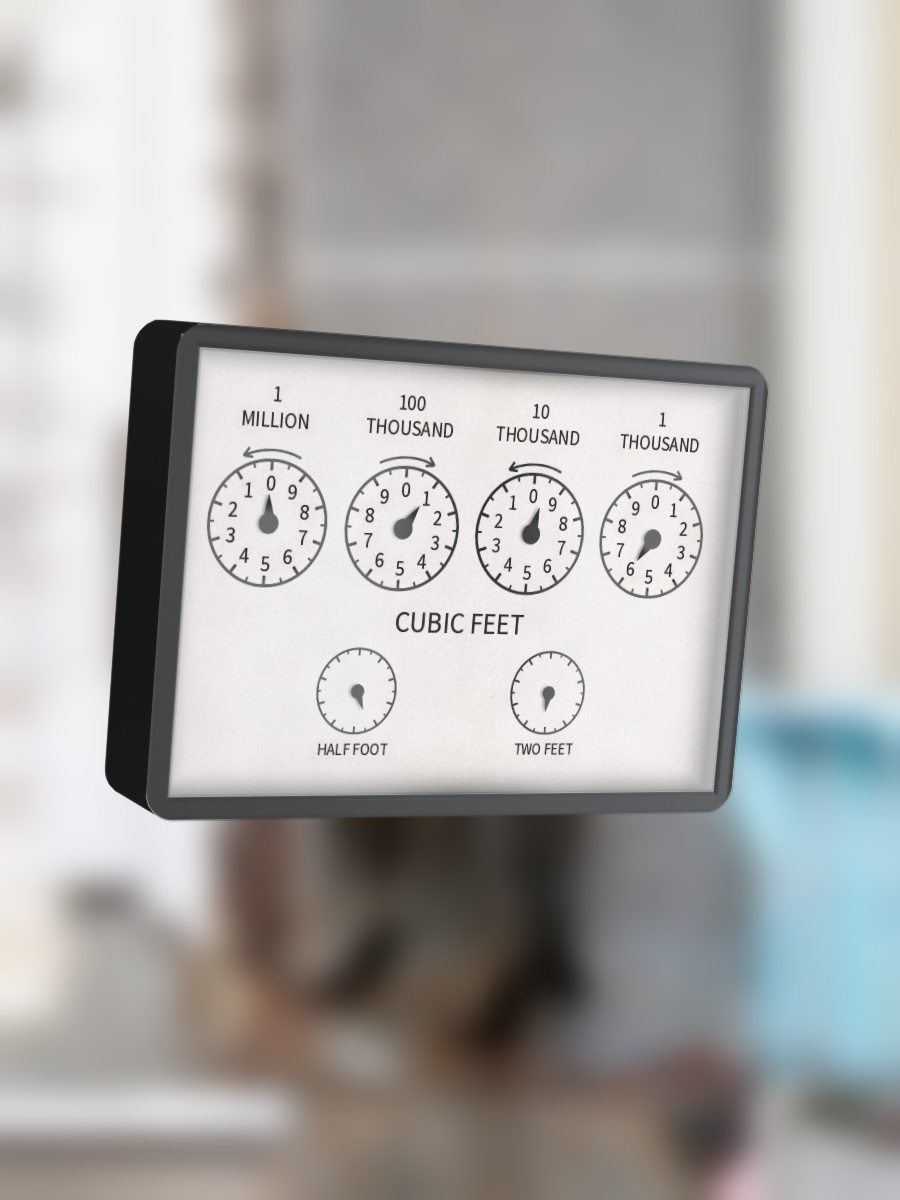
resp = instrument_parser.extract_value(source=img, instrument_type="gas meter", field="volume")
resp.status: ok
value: 9600 ft³
